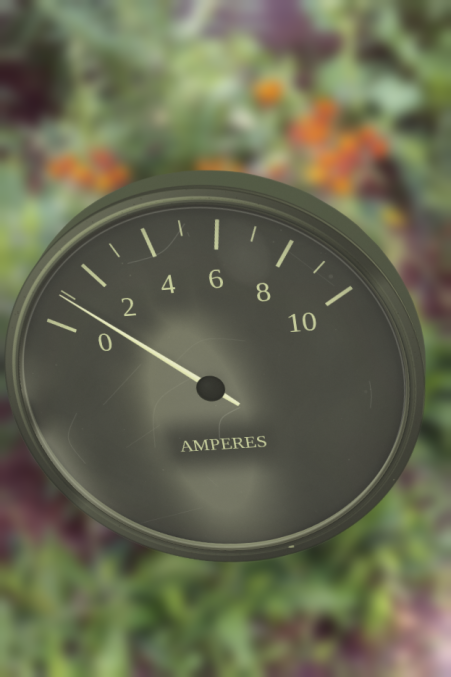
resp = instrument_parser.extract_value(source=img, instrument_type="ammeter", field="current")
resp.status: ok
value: 1 A
